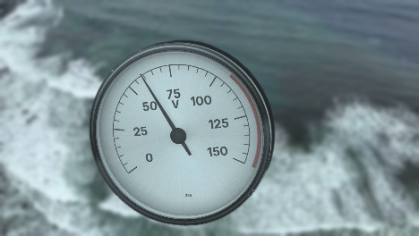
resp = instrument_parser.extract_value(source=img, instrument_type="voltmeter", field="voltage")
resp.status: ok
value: 60 V
